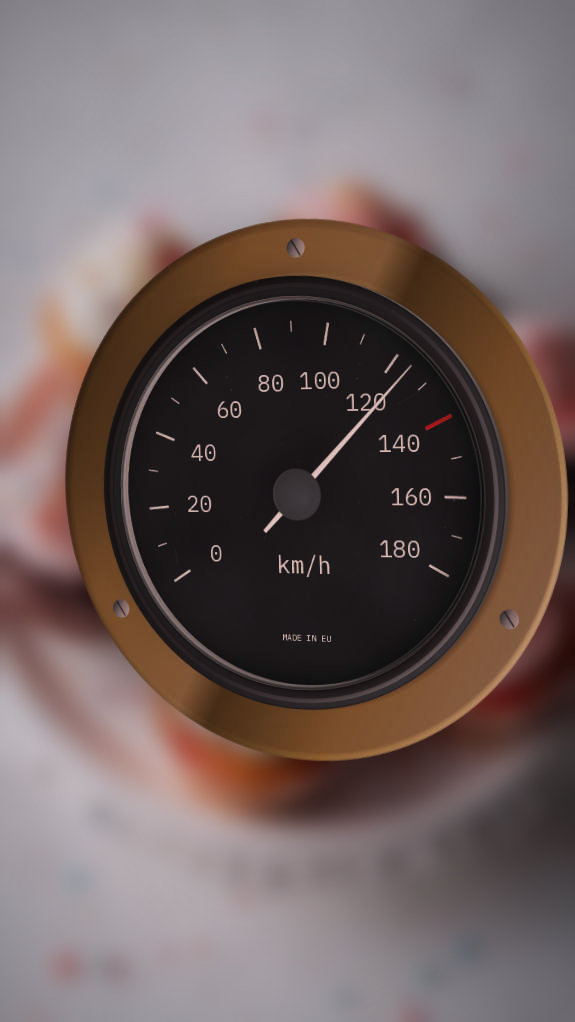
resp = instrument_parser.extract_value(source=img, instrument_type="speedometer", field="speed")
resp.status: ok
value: 125 km/h
